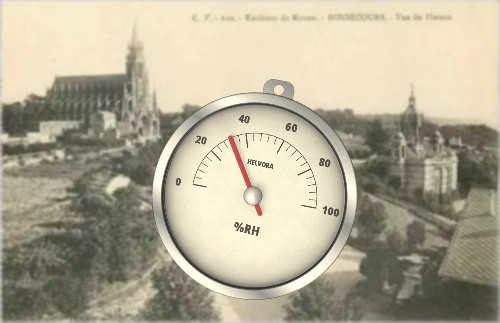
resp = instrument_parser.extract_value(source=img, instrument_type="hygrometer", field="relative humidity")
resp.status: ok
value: 32 %
